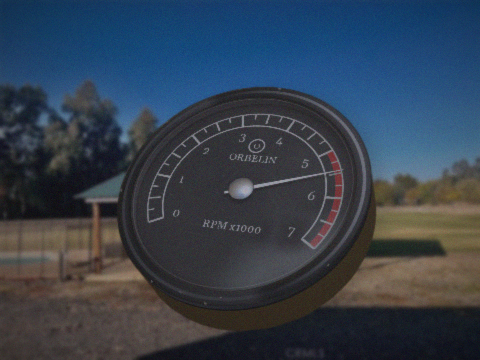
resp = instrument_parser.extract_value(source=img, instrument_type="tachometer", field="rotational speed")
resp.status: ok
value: 5500 rpm
